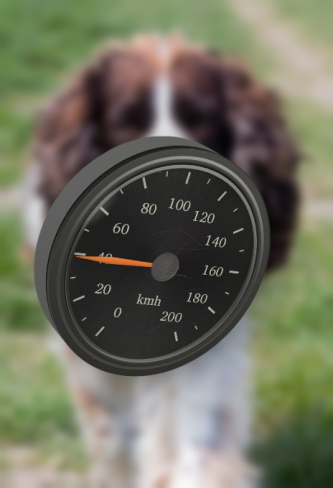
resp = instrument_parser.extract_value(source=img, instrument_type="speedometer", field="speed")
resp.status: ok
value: 40 km/h
